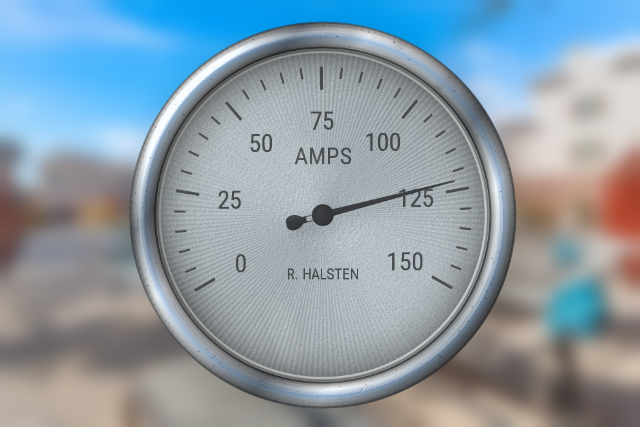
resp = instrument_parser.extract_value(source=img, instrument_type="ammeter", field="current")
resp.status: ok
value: 122.5 A
